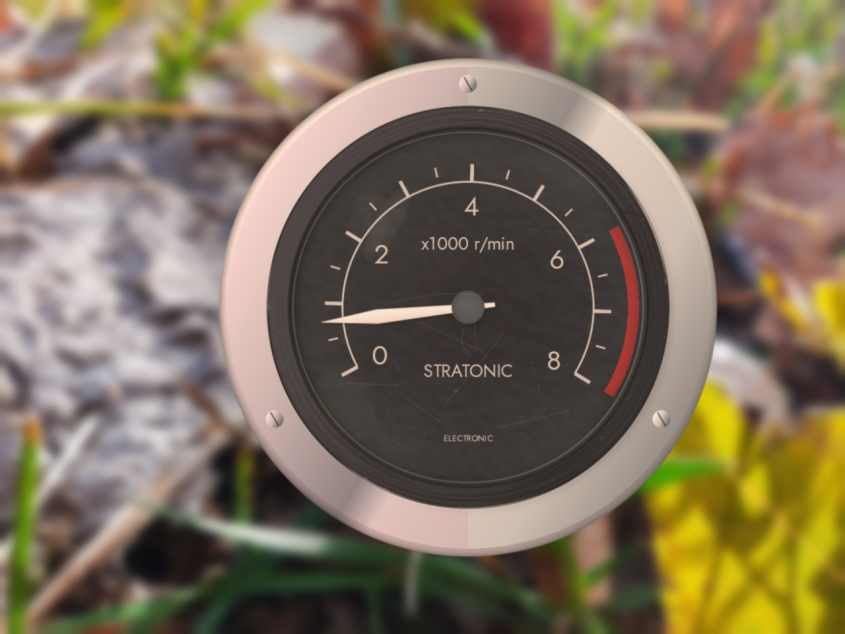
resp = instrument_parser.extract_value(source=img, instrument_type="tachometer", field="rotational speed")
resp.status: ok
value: 750 rpm
